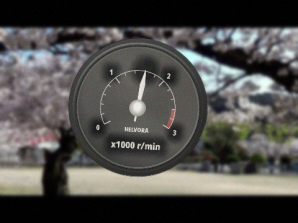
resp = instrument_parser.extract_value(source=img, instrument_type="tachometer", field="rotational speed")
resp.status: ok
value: 1600 rpm
